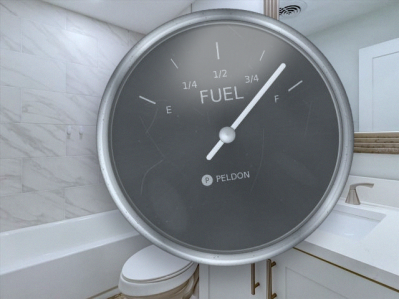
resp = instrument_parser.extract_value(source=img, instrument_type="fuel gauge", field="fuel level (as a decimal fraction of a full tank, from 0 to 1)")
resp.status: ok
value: 0.875
